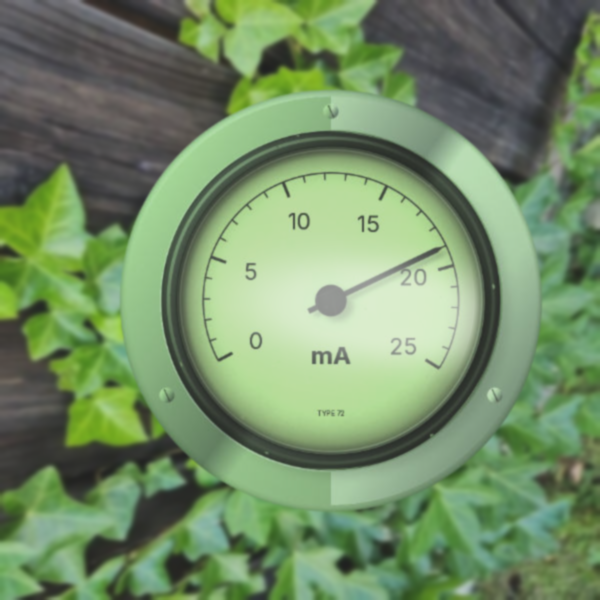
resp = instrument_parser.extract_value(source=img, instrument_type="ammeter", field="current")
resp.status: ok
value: 19 mA
